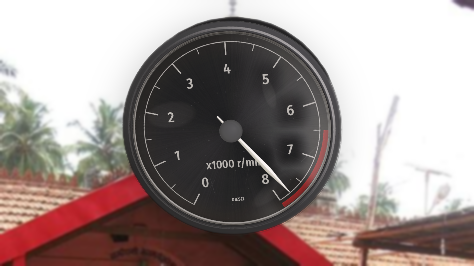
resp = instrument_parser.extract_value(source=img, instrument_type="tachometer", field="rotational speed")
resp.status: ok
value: 7750 rpm
